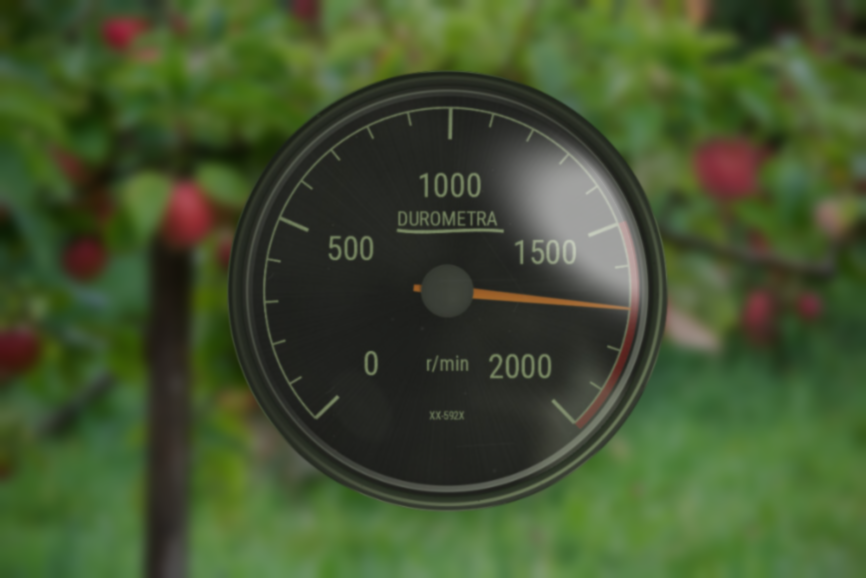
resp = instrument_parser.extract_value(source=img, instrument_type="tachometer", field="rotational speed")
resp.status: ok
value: 1700 rpm
